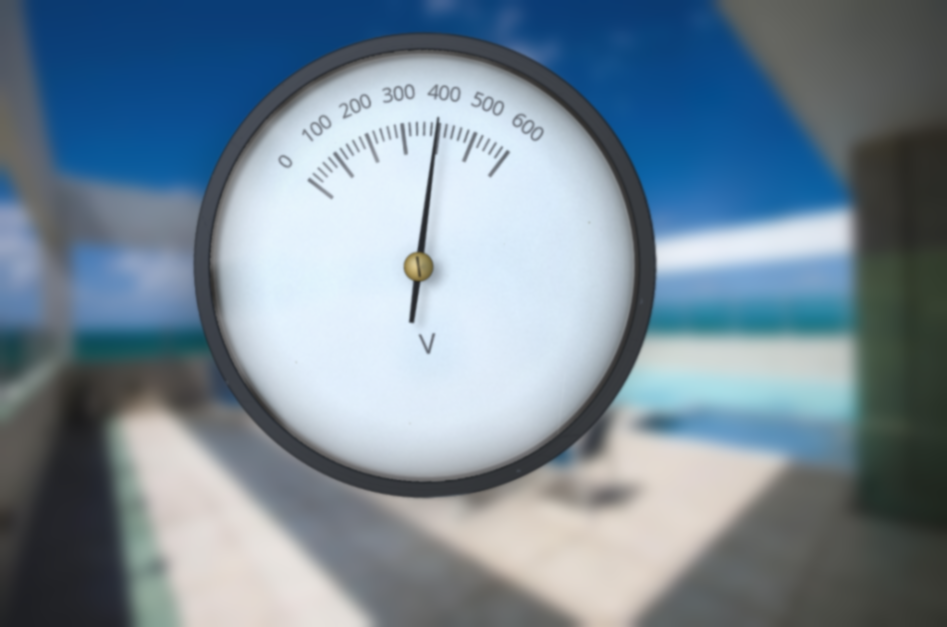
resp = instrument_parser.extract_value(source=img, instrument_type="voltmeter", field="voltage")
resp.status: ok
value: 400 V
